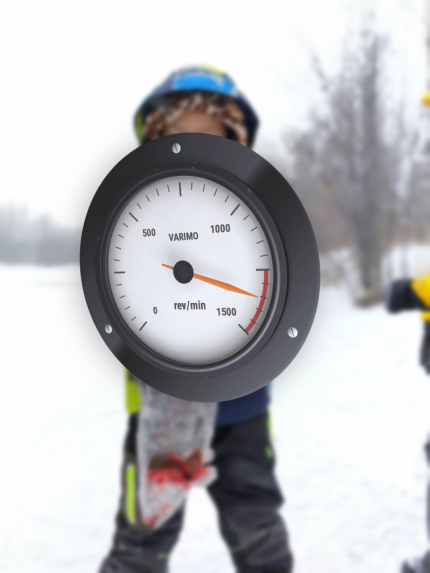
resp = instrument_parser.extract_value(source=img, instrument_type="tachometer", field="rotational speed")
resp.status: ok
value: 1350 rpm
